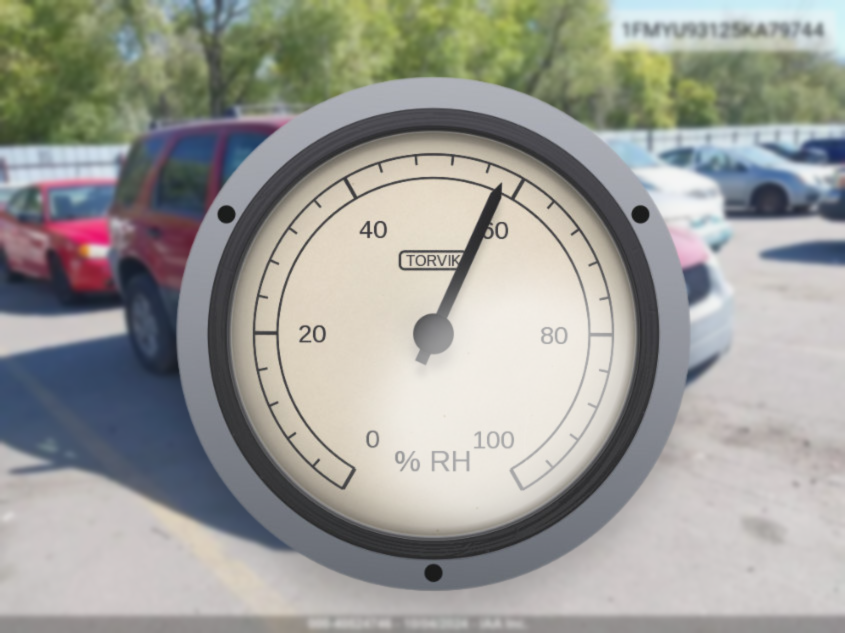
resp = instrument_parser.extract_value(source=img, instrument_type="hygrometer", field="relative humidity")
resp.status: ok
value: 58 %
